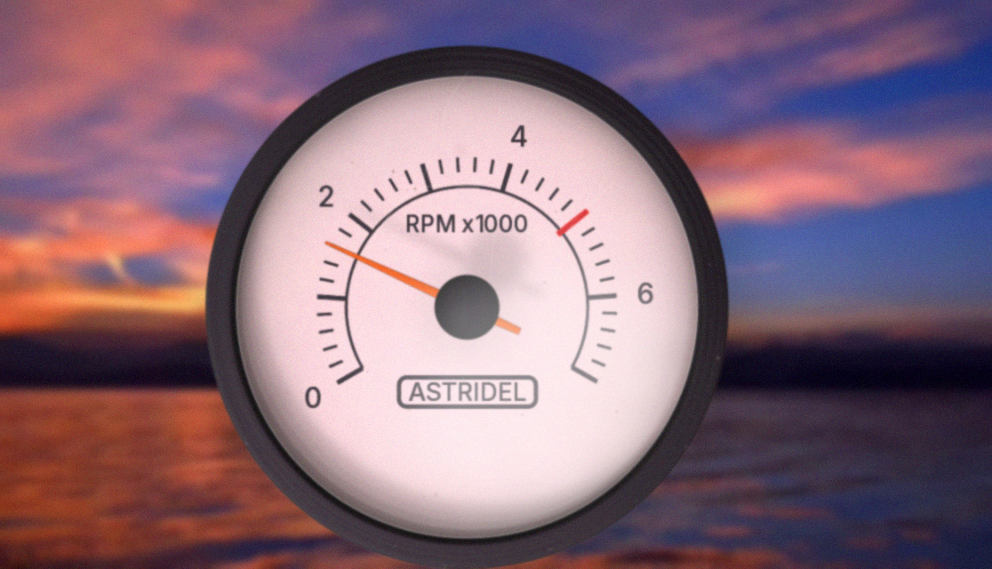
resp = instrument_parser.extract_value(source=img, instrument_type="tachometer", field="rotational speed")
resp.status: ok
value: 1600 rpm
